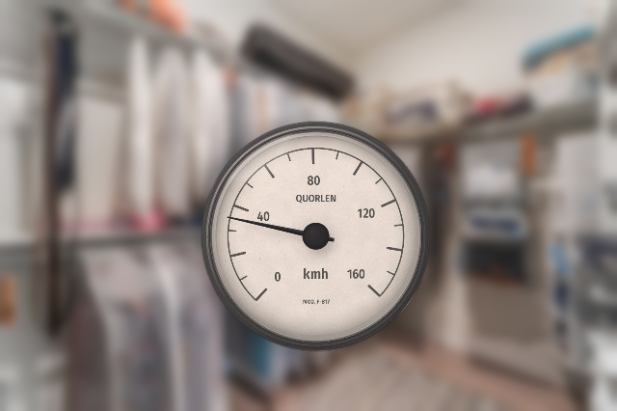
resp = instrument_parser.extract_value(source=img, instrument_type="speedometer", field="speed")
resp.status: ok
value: 35 km/h
